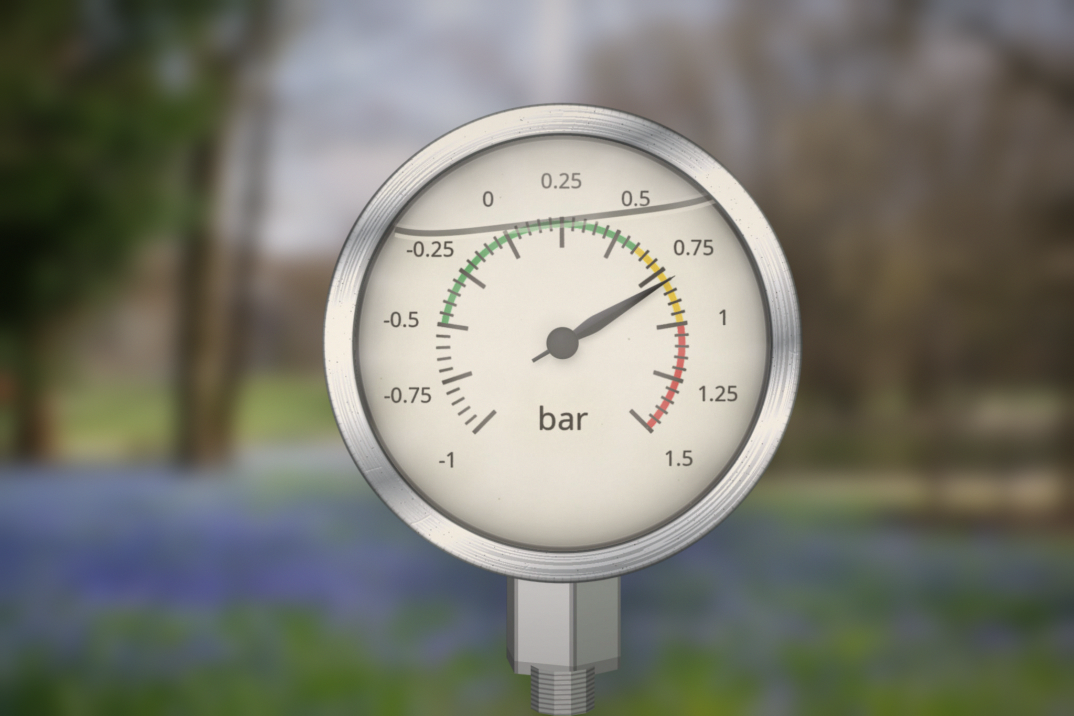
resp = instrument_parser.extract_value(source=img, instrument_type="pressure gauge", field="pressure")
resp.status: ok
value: 0.8 bar
